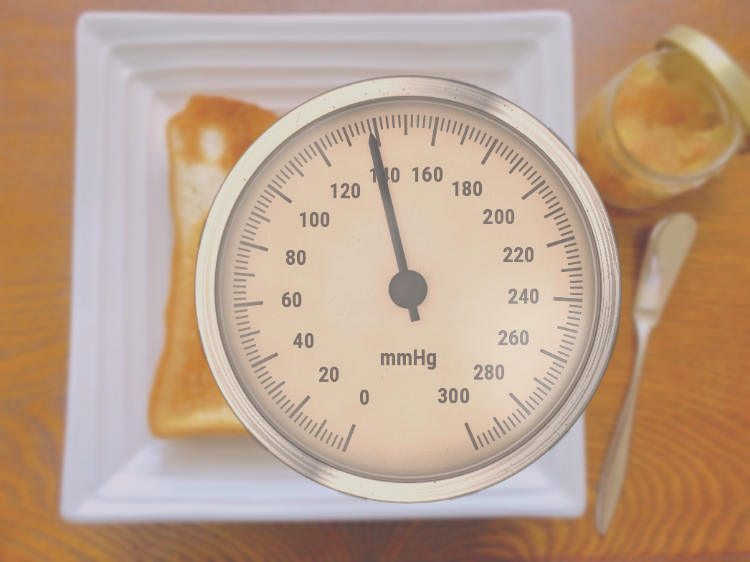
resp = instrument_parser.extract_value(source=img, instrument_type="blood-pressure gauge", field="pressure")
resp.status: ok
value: 138 mmHg
